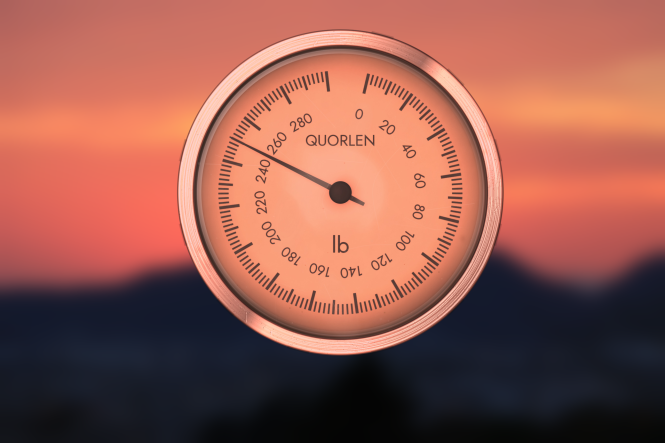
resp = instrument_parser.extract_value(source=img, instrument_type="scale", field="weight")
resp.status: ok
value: 250 lb
